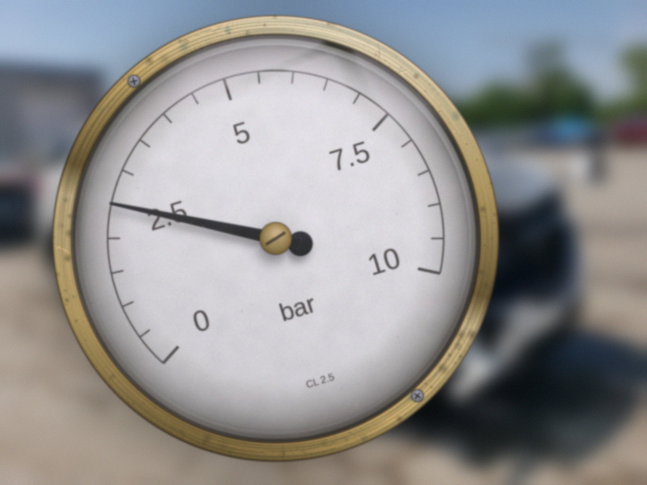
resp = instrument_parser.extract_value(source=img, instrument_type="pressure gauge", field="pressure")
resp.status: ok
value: 2.5 bar
